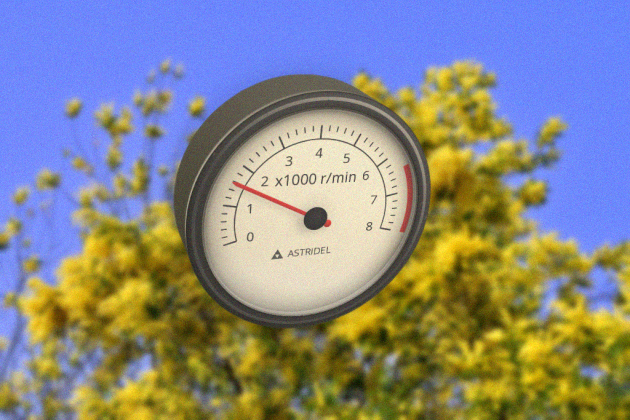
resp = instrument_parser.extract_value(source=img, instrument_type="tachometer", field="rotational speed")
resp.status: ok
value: 1600 rpm
